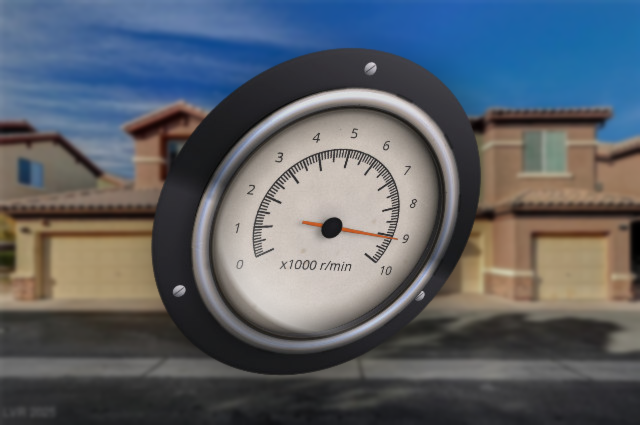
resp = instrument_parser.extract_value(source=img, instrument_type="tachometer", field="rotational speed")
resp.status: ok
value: 9000 rpm
